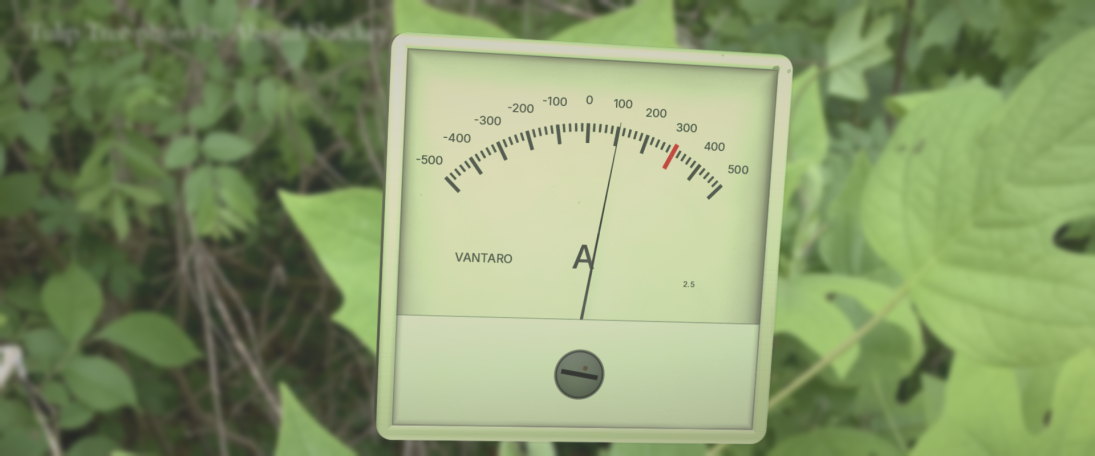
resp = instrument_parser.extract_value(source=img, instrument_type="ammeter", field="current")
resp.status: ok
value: 100 A
